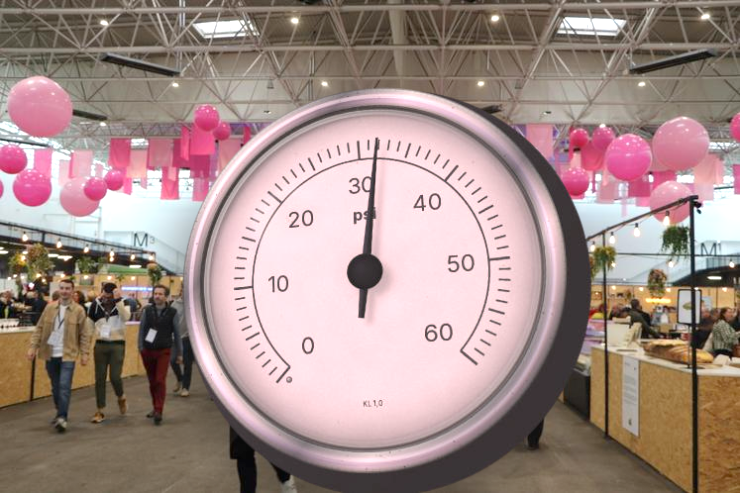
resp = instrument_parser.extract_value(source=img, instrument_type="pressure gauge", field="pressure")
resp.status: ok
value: 32 psi
